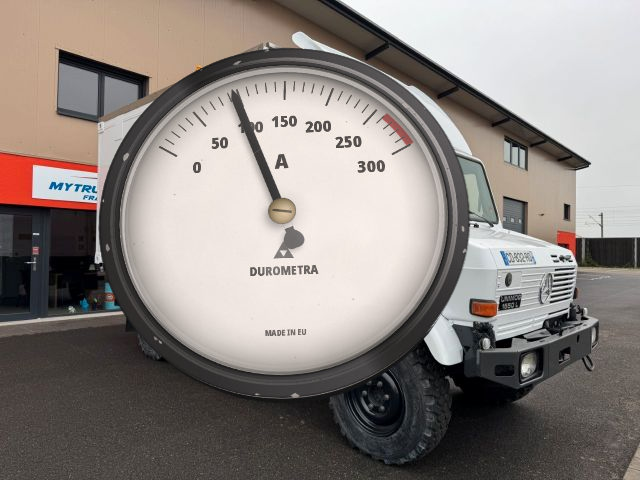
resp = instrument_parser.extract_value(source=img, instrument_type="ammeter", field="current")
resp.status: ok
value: 95 A
